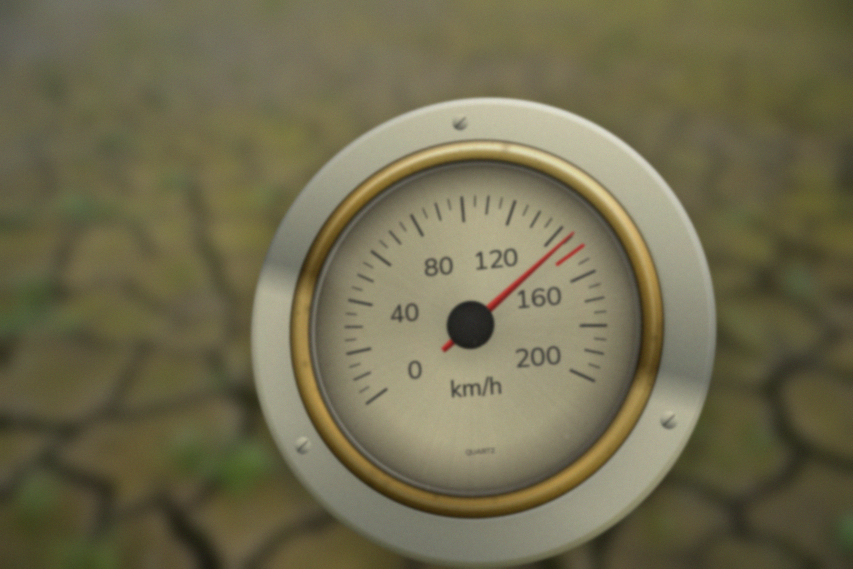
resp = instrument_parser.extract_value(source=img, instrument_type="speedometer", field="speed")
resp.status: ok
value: 145 km/h
